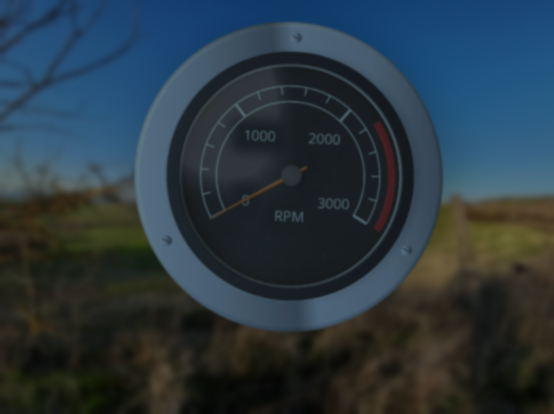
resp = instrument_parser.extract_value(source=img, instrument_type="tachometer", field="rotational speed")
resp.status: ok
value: 0 rpm
